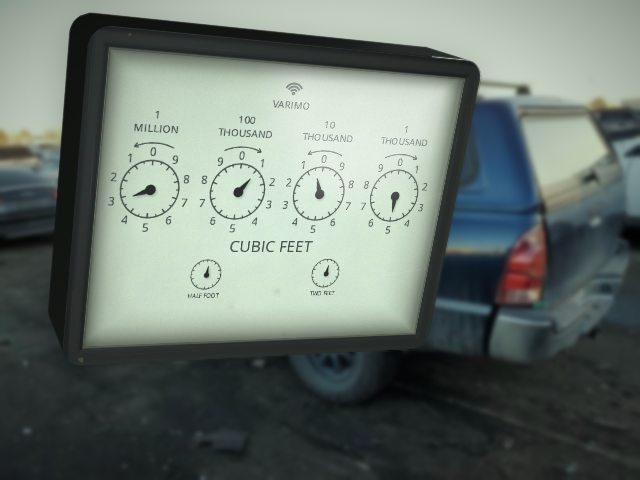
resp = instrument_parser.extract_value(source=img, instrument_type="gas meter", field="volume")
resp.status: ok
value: 310500 ft³
